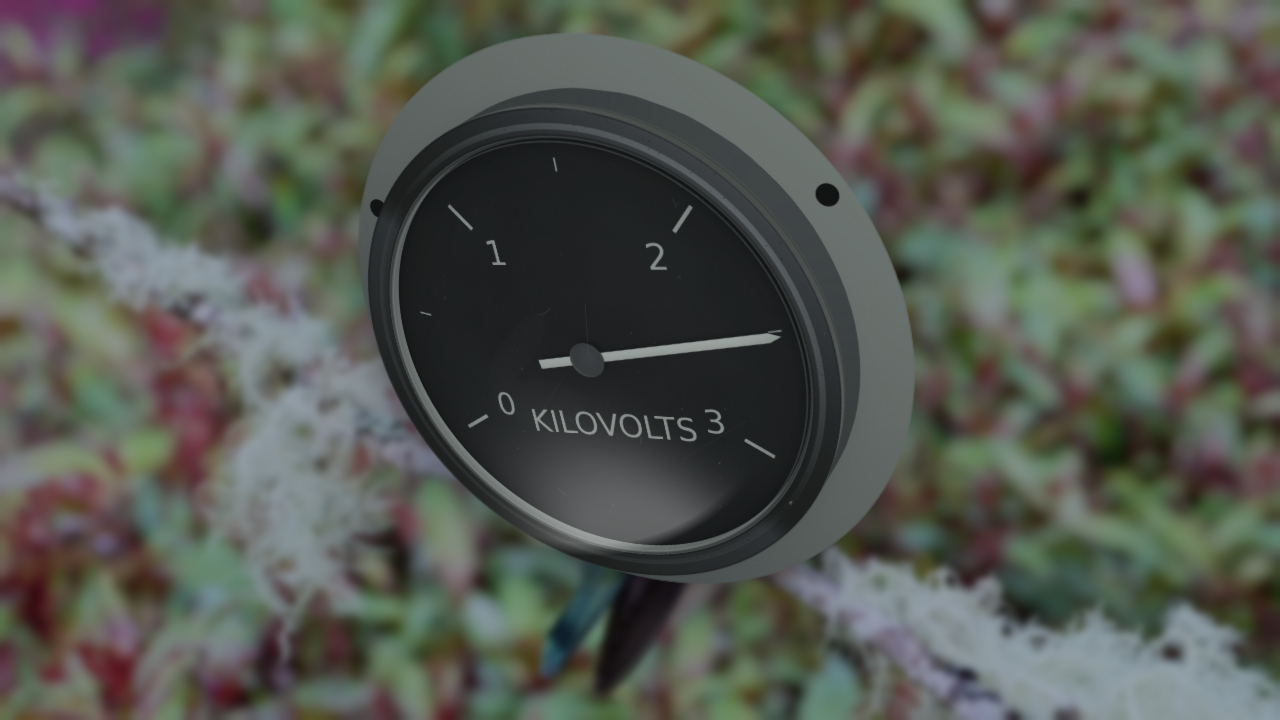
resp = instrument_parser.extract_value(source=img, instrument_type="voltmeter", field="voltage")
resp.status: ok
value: 2.5 kV
